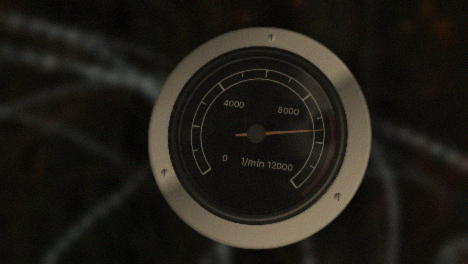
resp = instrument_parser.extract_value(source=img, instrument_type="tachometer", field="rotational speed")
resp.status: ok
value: 9500 rpm
